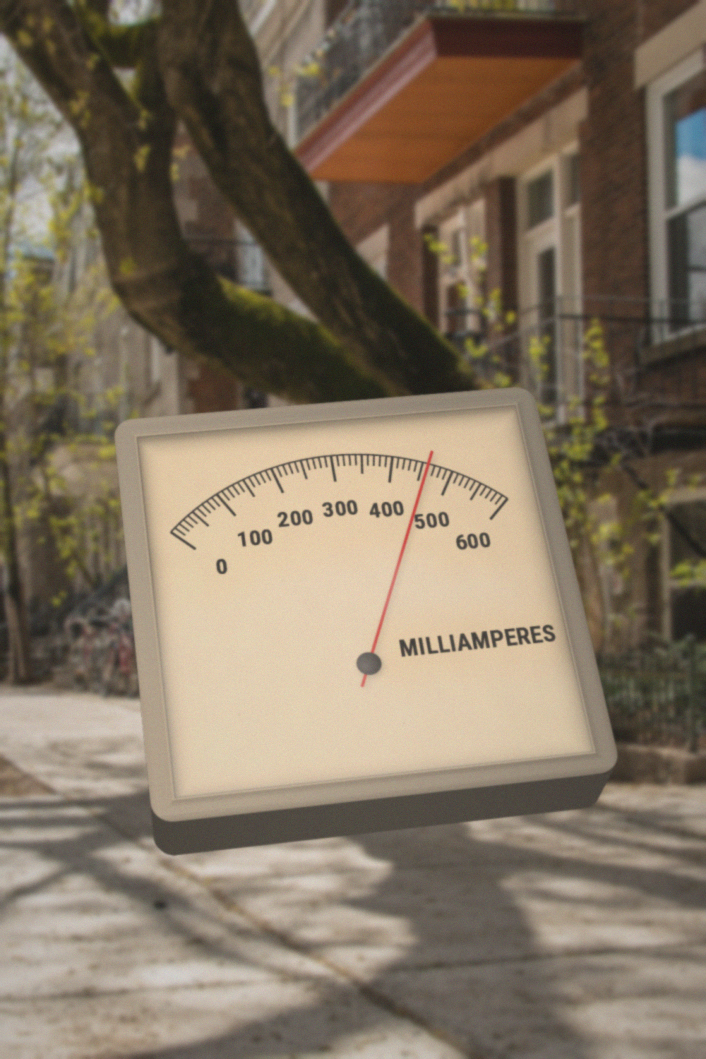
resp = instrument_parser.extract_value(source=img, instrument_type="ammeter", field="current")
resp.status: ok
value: 460 mA
